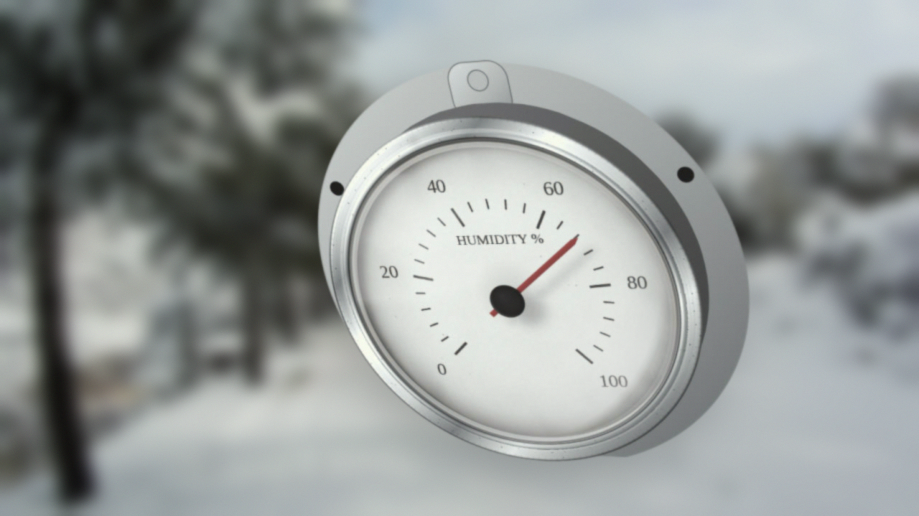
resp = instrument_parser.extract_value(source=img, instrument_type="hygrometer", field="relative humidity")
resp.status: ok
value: 68 %
